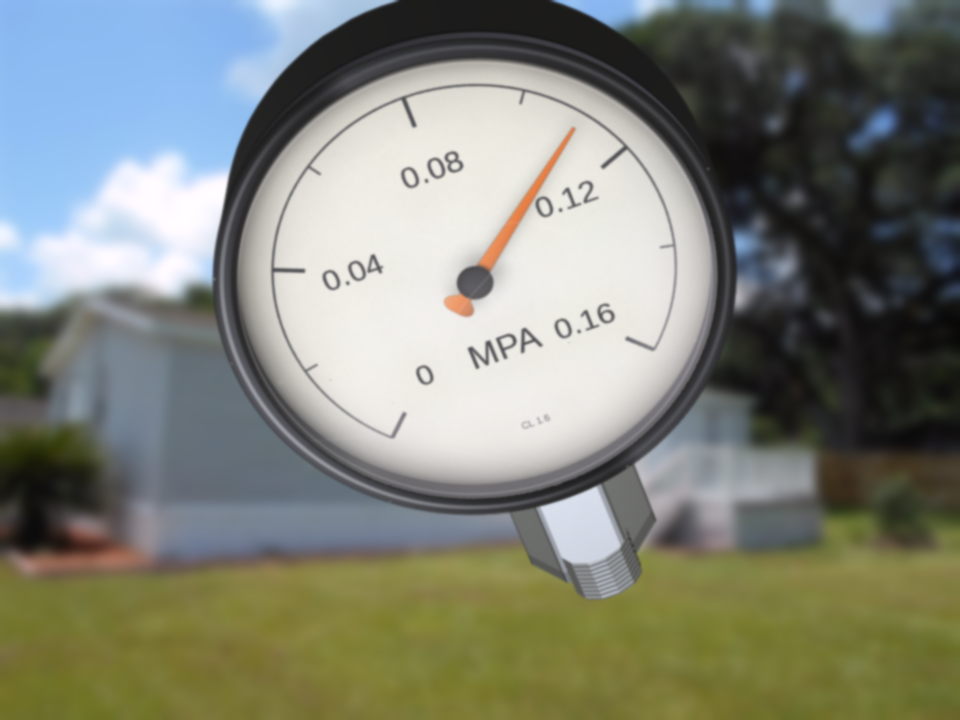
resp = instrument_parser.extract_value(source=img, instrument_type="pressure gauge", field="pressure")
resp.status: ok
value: 0.11 MPa
